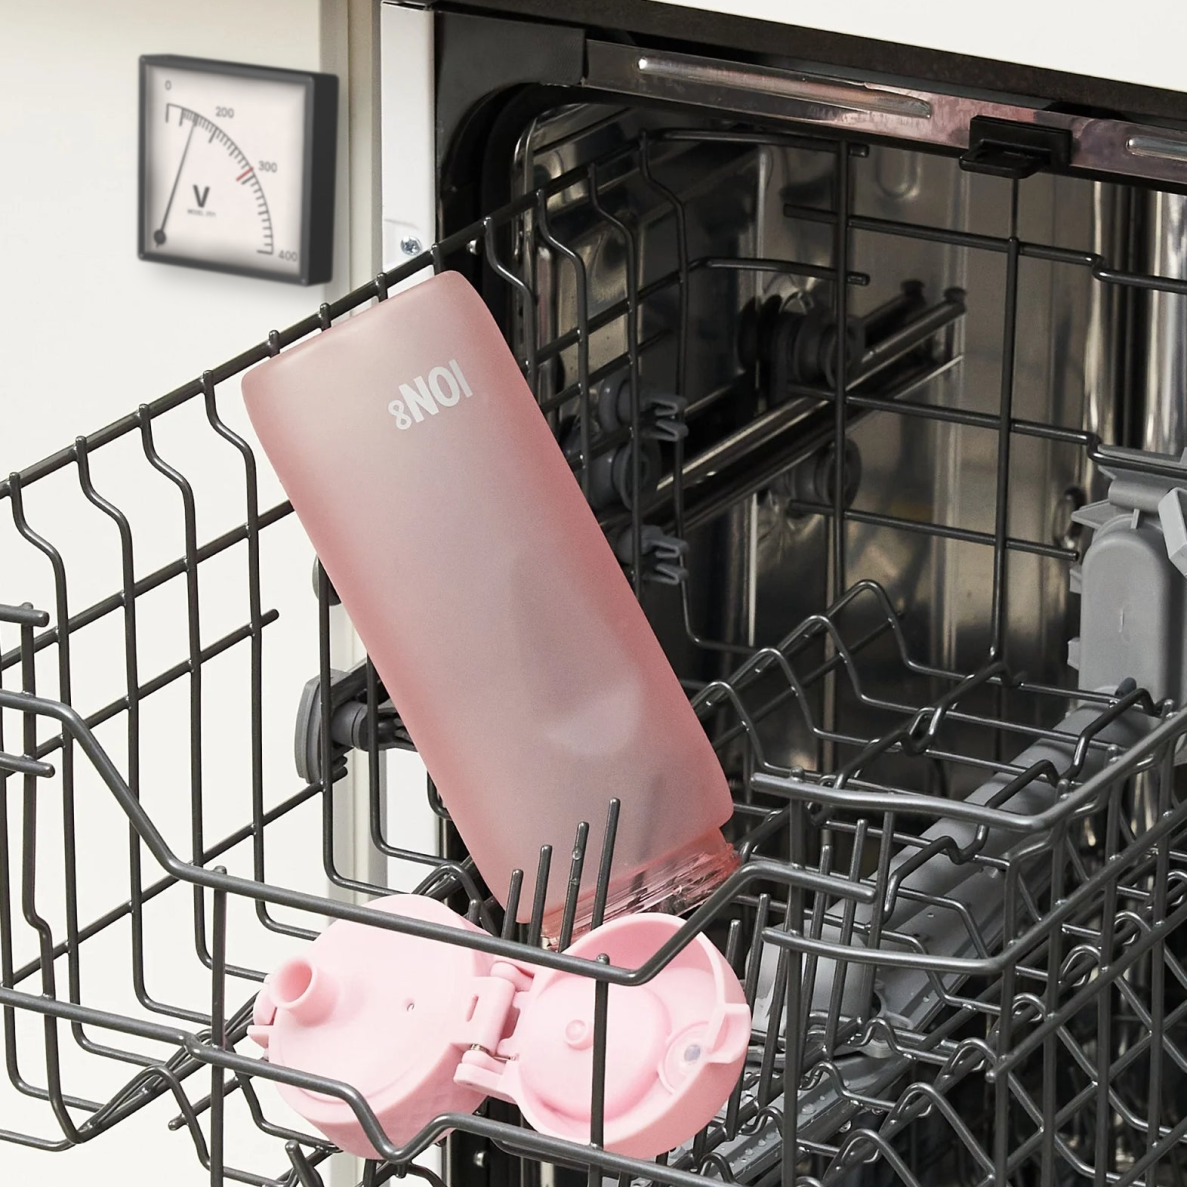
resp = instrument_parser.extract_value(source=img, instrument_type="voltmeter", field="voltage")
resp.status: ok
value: 150 V
